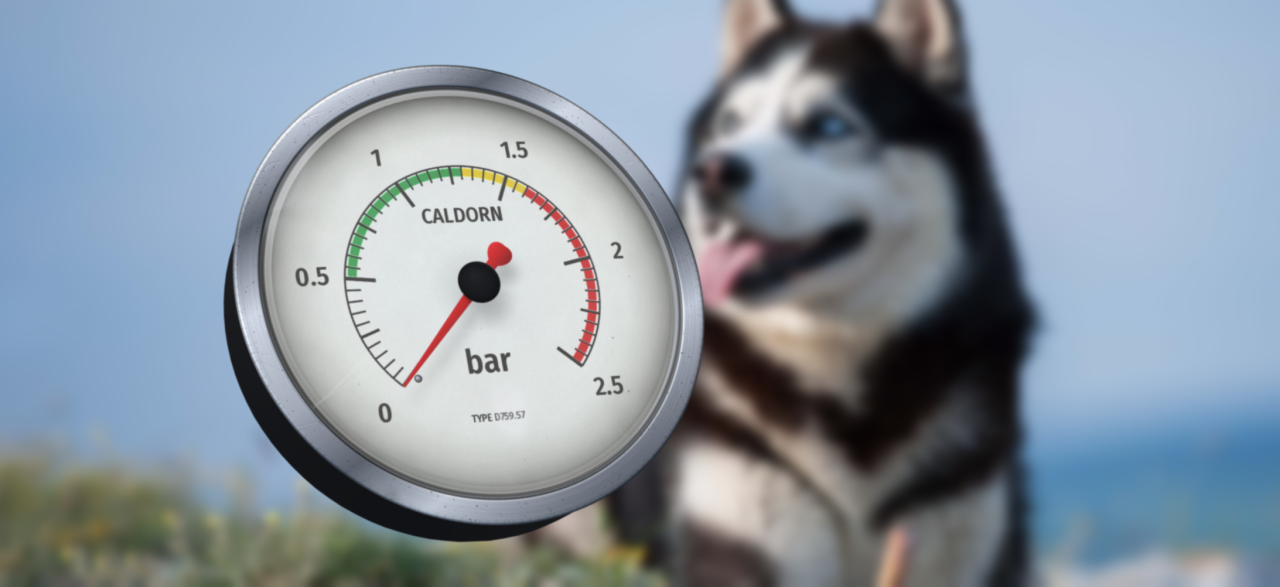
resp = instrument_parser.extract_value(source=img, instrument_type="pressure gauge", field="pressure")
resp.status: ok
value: 0 bar
